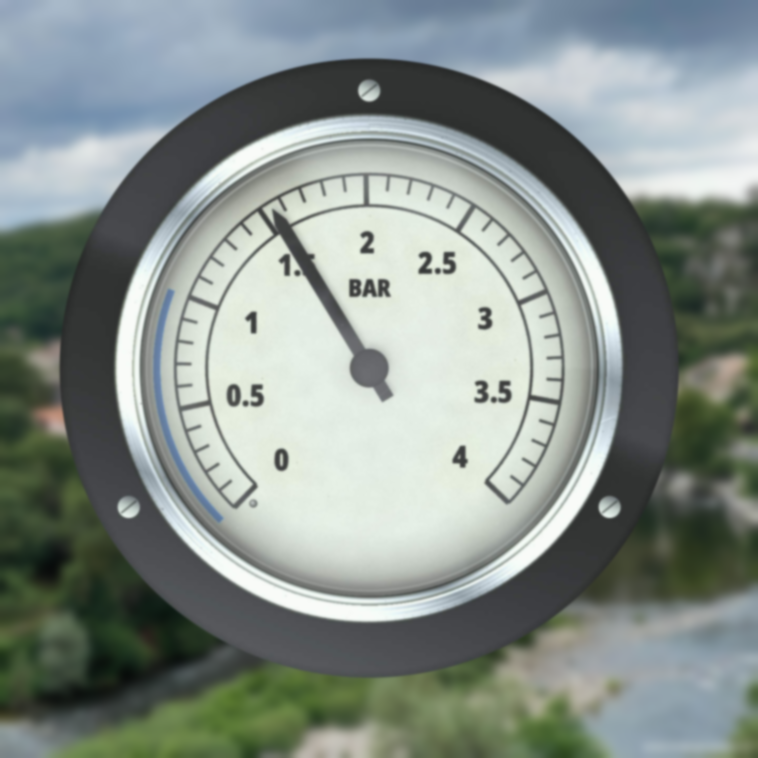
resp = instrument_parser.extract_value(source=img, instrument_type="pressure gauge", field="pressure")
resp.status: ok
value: 1.55 bar
